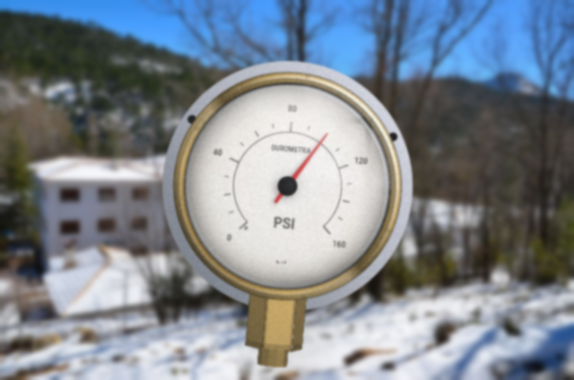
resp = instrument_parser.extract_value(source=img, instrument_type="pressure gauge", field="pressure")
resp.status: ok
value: 100 psi
